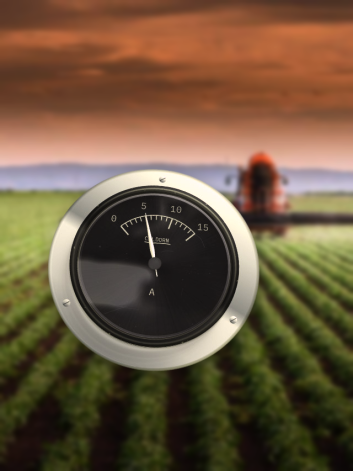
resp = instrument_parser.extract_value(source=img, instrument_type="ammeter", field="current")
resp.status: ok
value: 5 A
